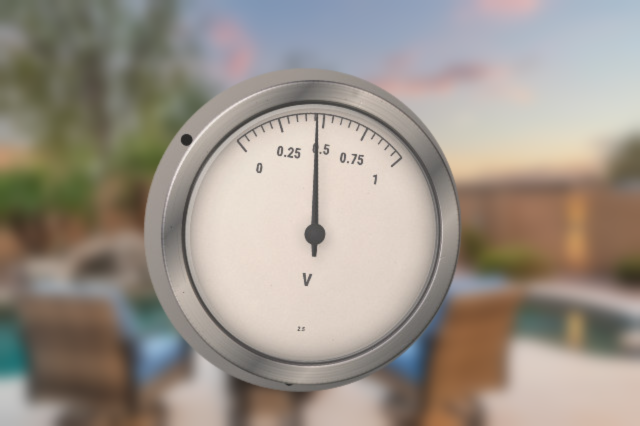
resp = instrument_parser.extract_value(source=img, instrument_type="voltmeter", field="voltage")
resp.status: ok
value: 0.45 V
